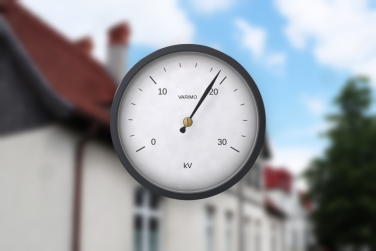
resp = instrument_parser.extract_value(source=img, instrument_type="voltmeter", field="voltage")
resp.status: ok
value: 19 kV
